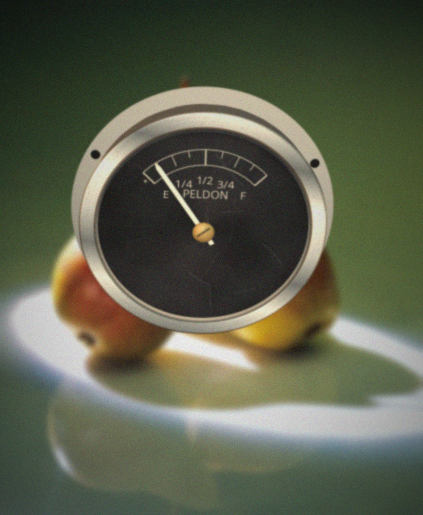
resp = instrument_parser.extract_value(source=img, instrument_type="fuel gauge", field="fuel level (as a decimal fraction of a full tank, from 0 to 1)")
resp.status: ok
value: 0.125
